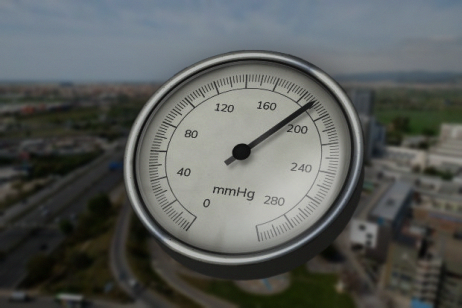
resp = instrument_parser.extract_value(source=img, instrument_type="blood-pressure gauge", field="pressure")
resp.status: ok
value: 190 mmHg
